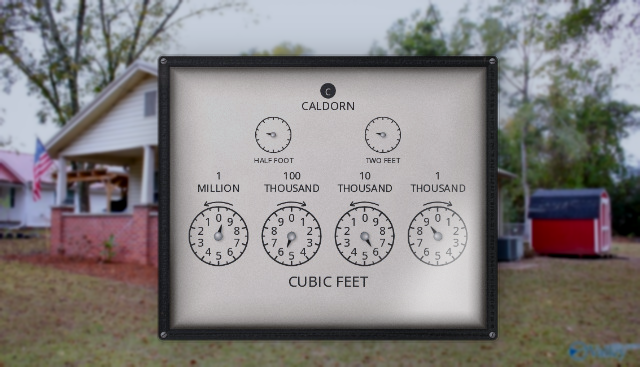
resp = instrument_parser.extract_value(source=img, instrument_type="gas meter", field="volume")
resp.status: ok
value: 955900 ft³
